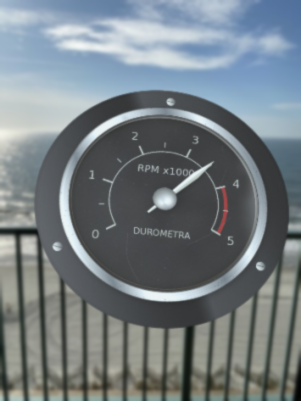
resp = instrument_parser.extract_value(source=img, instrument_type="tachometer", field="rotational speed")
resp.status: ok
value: 3500 rpm
